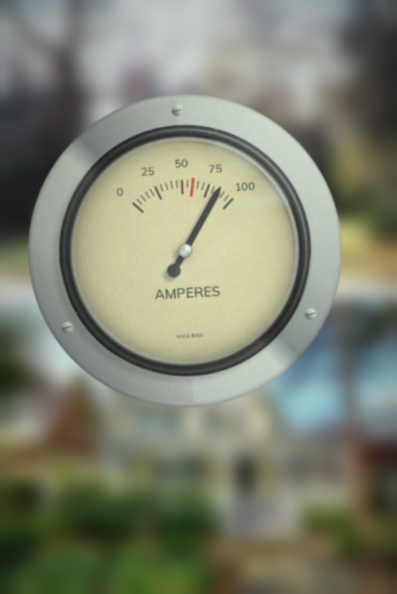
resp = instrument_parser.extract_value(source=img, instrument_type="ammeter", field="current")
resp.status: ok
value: 85 A
